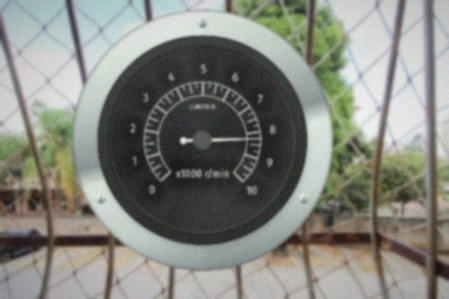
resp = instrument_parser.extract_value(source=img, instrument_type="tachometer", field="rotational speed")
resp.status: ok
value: 8250 rpm
